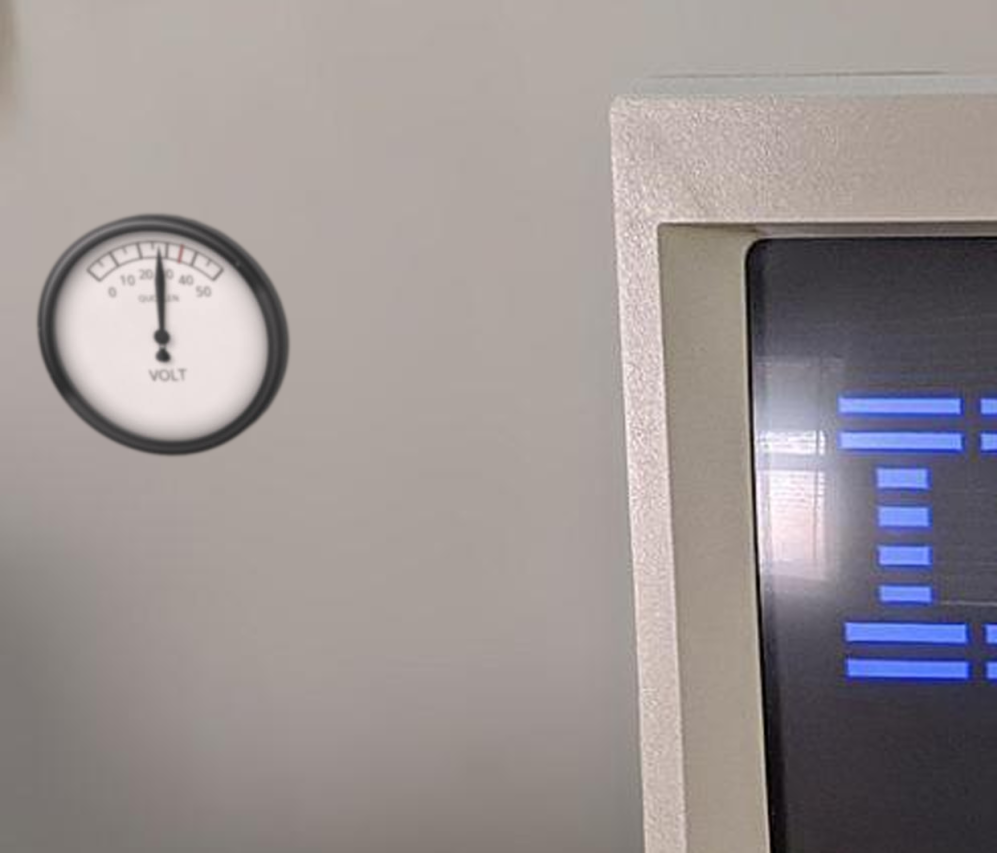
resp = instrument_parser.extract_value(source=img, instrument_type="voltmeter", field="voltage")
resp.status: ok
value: 27.5 V
